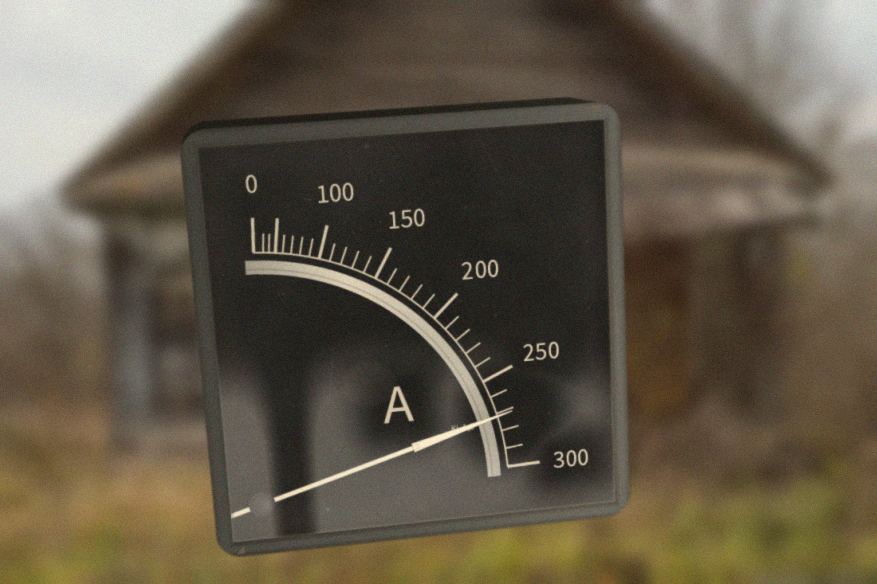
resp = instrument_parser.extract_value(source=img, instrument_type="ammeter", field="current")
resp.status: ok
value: 270 A
